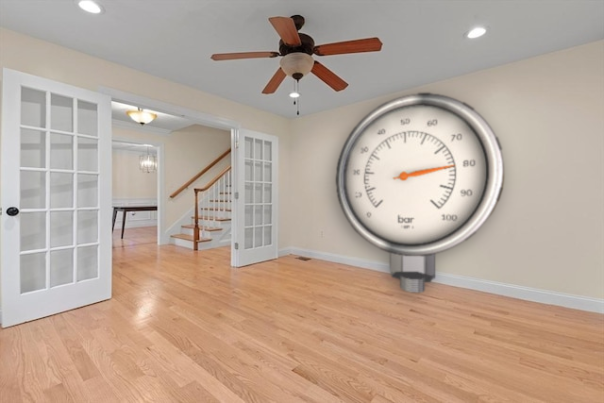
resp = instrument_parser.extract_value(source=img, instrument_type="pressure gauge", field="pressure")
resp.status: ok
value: 80 bar
